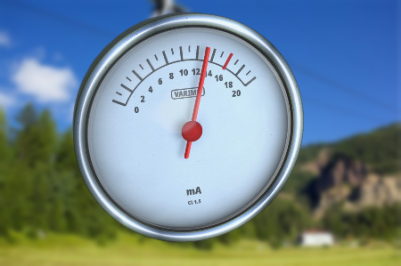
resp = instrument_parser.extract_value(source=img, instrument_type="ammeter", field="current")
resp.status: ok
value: 13 mA
